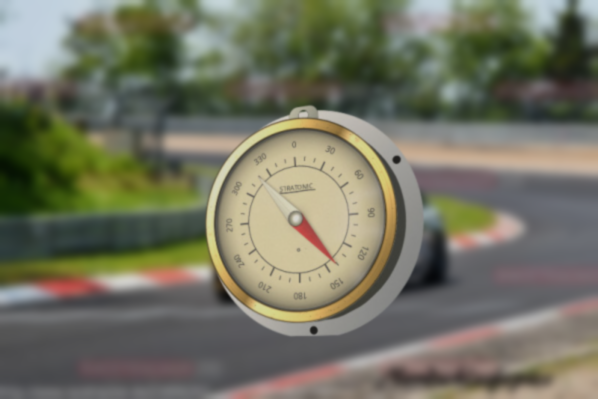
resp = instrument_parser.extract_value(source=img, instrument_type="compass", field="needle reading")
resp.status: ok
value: 140 °
